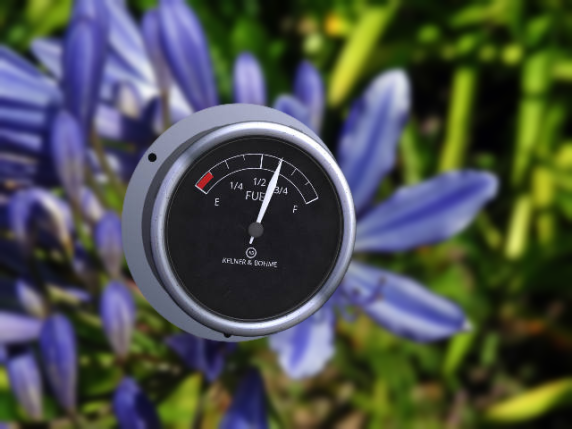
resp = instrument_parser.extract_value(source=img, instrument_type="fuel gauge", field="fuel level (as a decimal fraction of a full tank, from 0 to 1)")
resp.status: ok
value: 0.625
